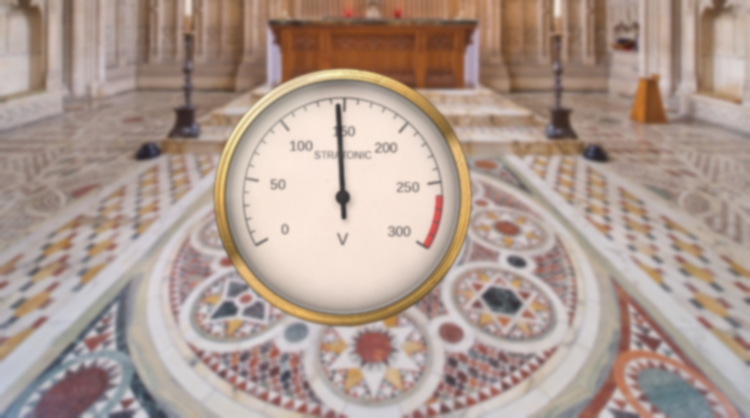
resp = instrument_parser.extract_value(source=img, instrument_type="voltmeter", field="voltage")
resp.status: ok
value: 145 V
